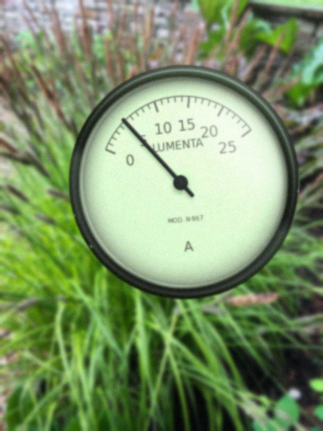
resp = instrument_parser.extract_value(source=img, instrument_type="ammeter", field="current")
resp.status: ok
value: 5 A
